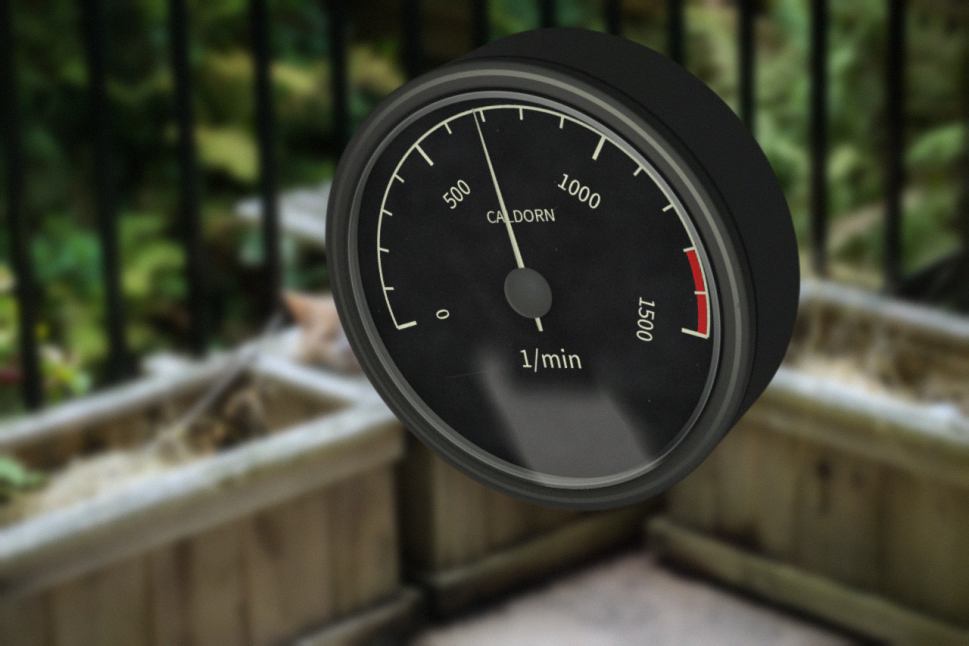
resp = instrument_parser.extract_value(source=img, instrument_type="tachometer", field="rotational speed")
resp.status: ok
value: 700 rpm
